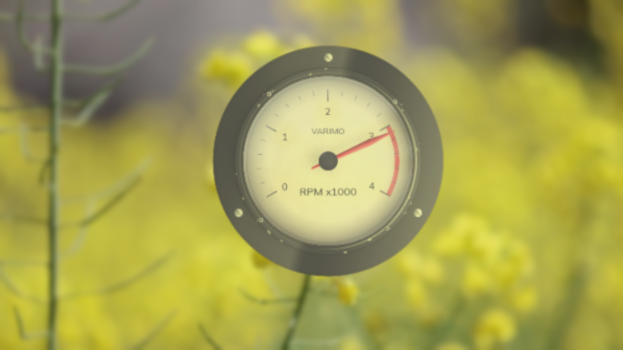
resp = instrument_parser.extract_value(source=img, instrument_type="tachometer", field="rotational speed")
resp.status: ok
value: 3100 rpm
